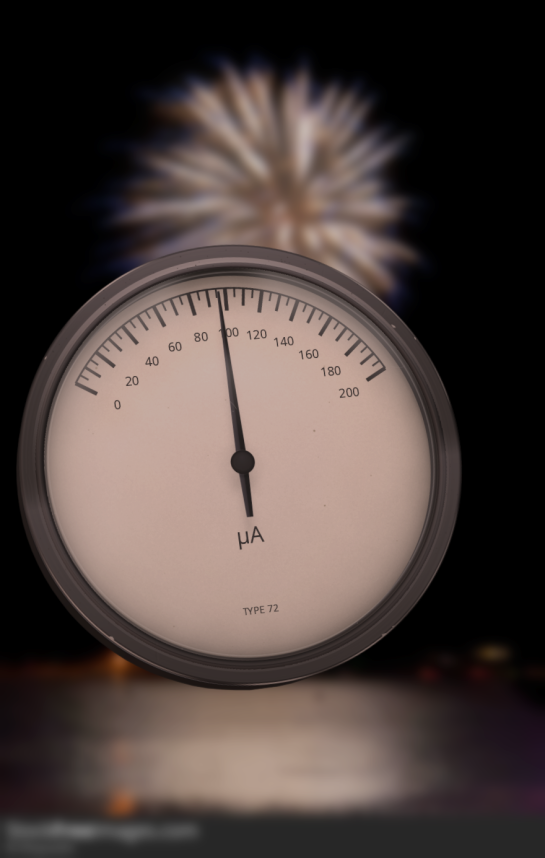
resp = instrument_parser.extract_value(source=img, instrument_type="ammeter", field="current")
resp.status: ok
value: 95 µA
